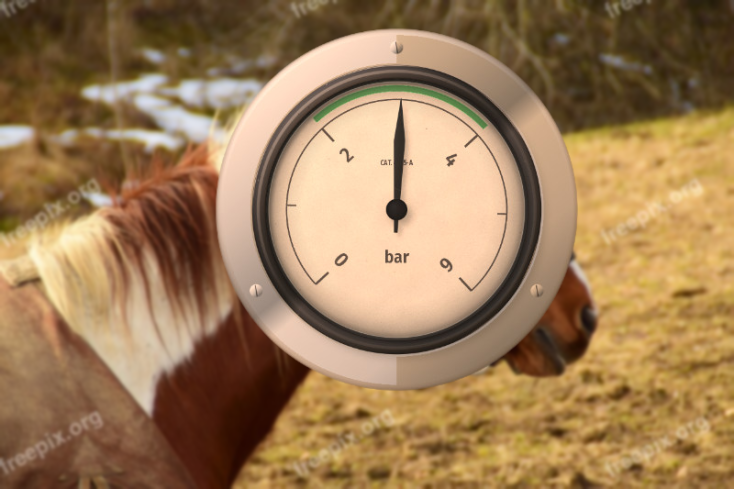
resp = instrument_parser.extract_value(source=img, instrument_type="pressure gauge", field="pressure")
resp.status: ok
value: 3 bar
